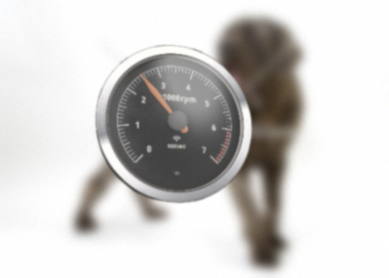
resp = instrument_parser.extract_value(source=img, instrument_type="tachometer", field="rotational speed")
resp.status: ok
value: 2500 rpm
